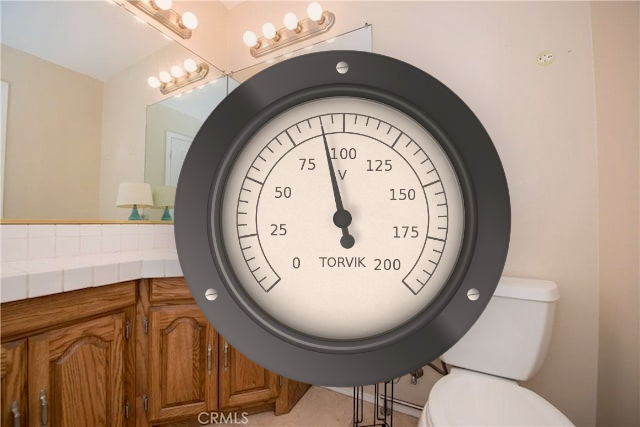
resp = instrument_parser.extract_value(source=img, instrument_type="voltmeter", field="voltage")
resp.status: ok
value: 90 V
